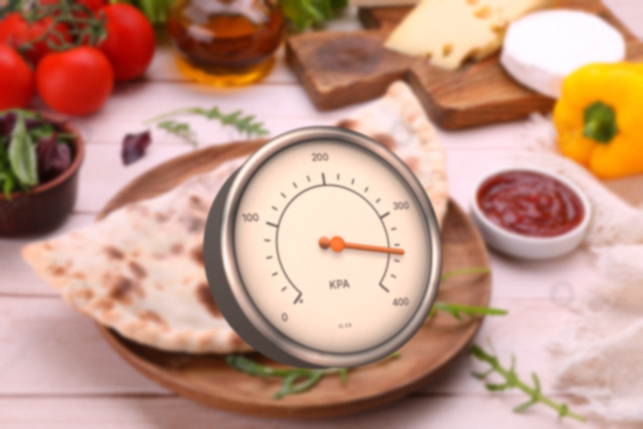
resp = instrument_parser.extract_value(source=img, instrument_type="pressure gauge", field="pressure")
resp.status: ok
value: 350 kPa
